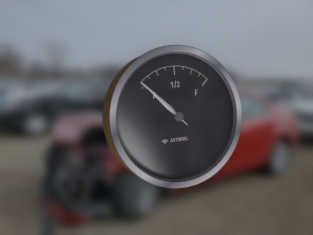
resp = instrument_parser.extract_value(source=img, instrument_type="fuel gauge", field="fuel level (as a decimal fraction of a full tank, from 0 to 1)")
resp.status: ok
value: 0
